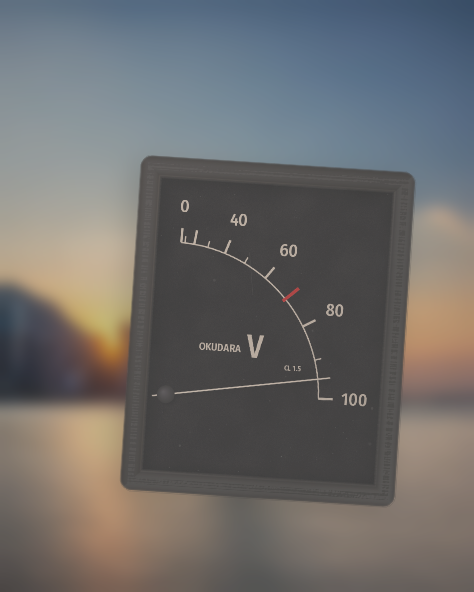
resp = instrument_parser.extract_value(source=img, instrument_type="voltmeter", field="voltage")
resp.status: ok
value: 95 V
